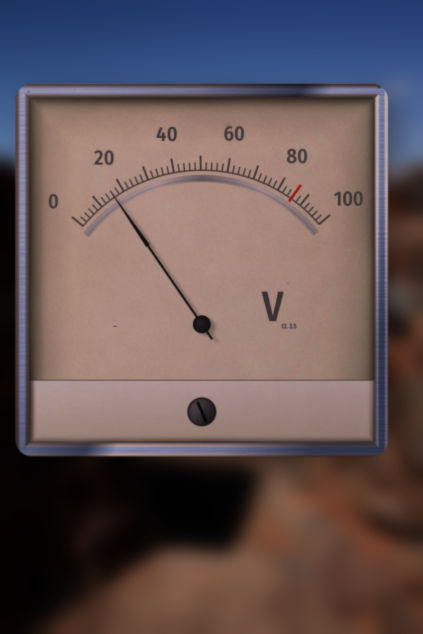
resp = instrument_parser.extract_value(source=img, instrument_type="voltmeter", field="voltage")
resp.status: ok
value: 16 V
